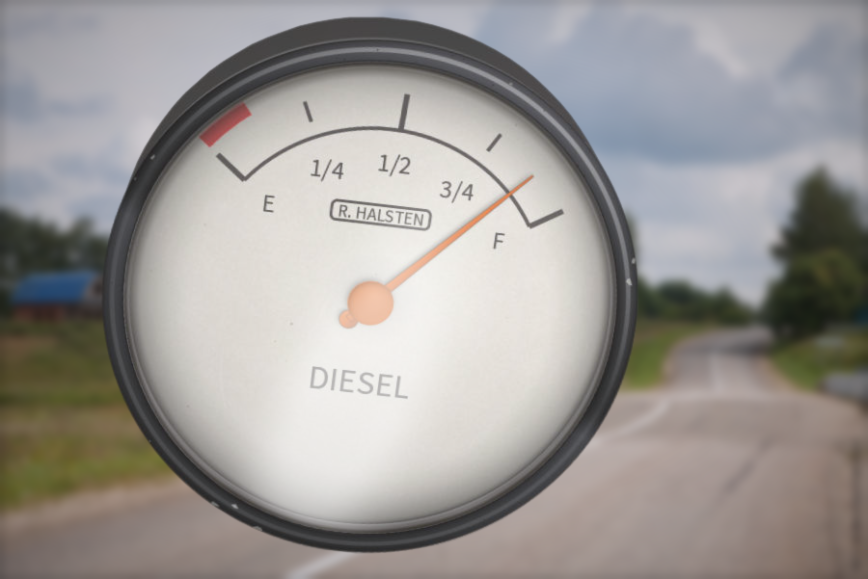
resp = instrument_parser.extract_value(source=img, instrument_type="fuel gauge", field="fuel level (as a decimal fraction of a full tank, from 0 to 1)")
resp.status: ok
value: 0.875
